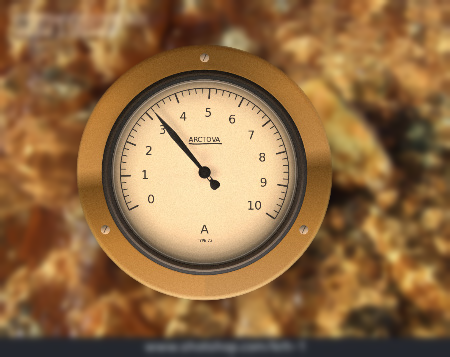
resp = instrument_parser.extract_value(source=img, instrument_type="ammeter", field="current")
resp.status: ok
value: 3.2 A
